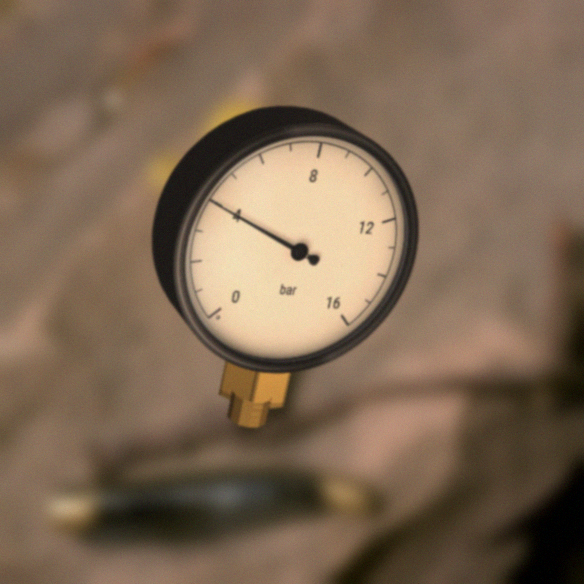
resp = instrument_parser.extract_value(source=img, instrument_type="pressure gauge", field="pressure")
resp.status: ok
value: 4 bar
